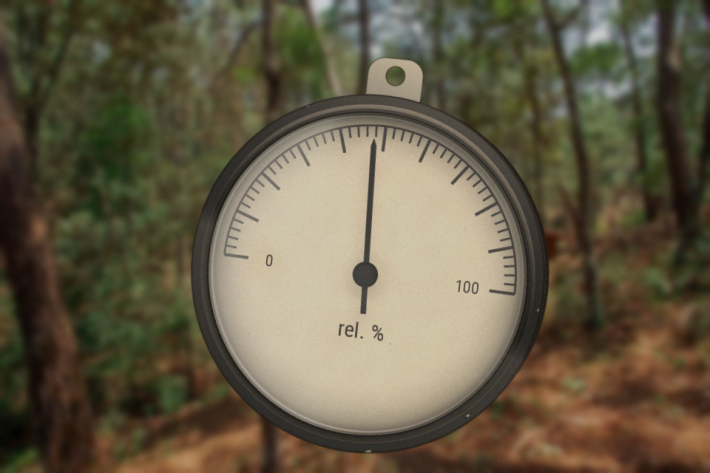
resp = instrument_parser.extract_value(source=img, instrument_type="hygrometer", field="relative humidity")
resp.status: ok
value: 48 %
